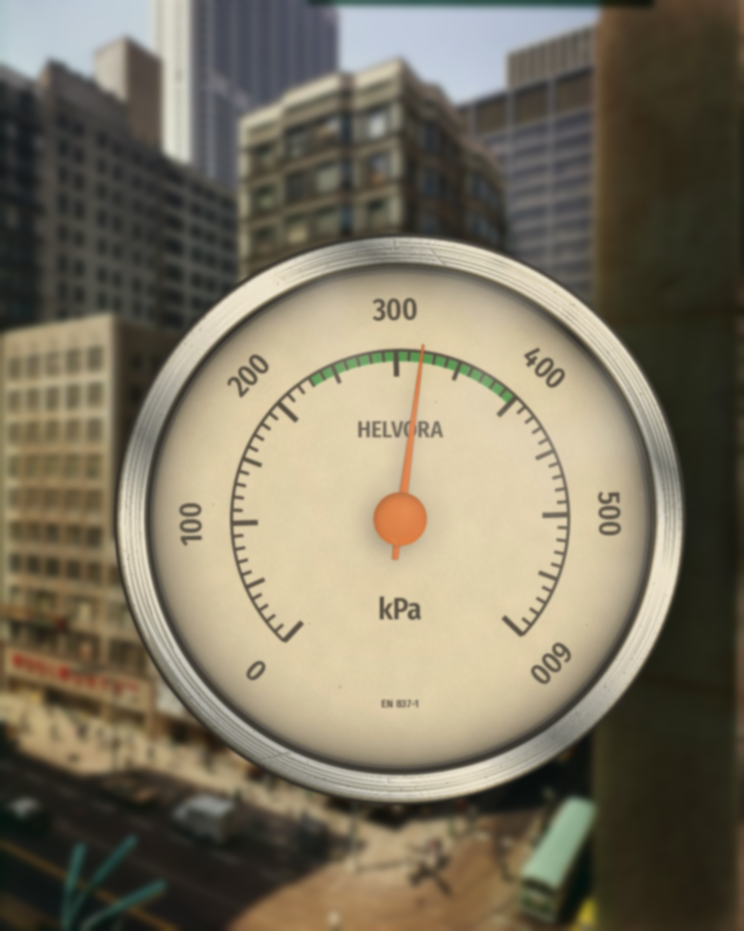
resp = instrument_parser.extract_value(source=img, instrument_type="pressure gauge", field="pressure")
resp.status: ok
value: 320 kPa
